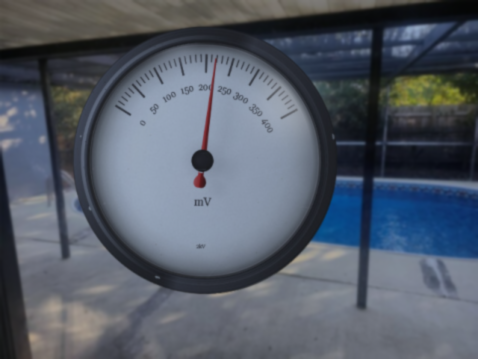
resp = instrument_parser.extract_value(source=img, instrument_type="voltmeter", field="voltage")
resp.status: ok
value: 220 mV
